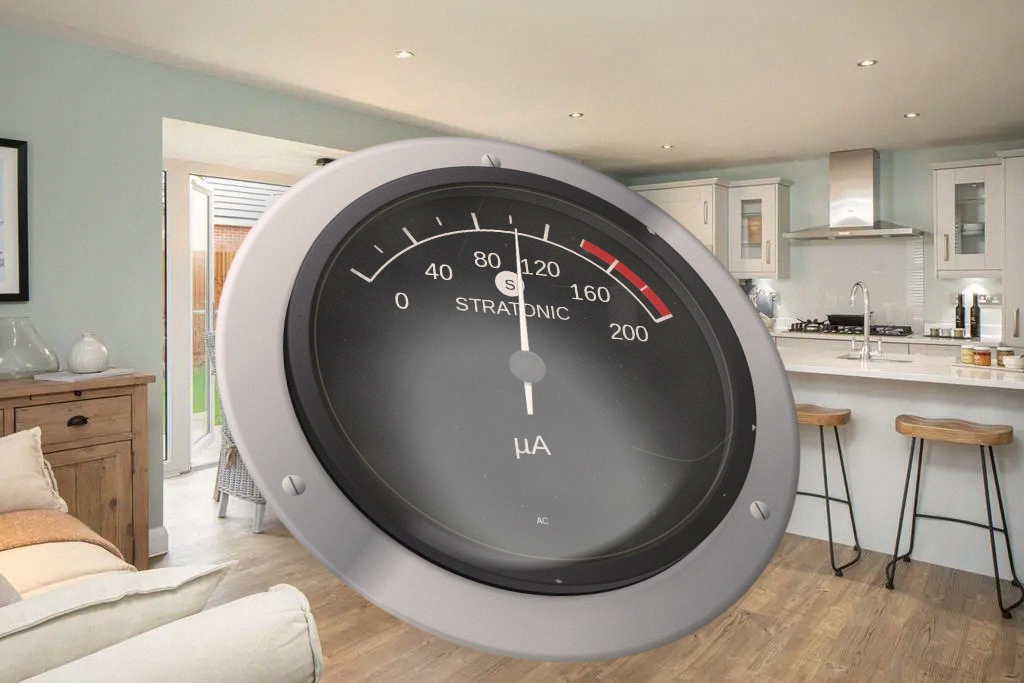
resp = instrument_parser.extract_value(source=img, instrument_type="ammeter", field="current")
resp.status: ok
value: 100 µA
